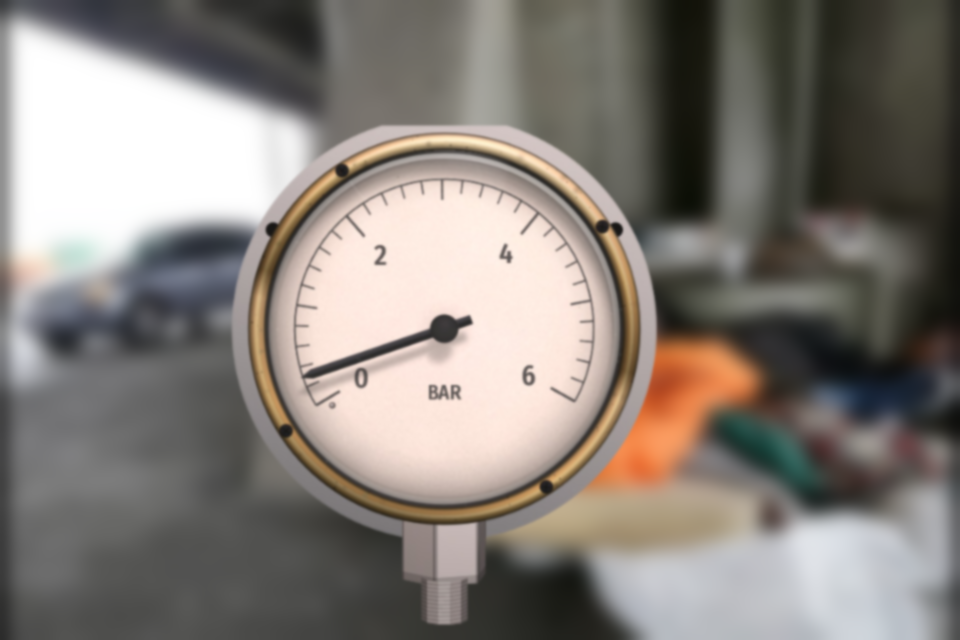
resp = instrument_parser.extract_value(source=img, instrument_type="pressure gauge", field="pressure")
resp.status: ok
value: 0.3 bar
